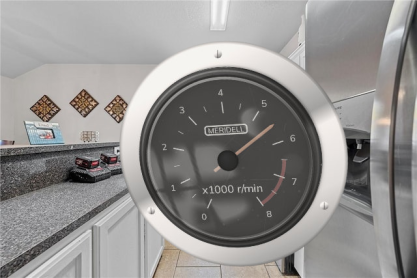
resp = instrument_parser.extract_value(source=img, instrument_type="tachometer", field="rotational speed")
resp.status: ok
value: 5500 rpm
